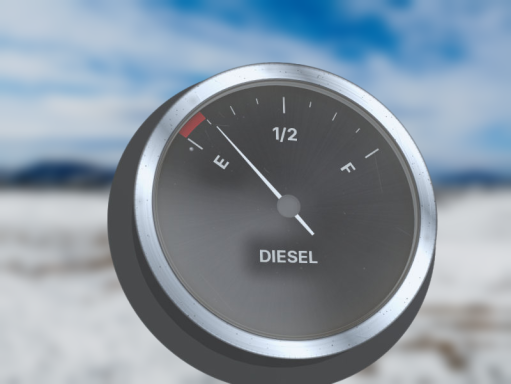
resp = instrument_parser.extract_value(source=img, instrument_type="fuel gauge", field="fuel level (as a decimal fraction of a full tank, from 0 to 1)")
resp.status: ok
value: 0.125
